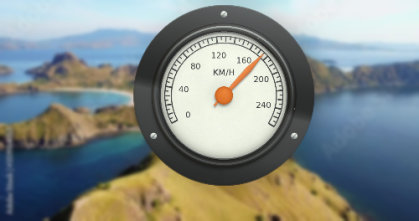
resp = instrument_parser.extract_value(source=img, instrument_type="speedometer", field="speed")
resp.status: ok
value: 175 km/h
